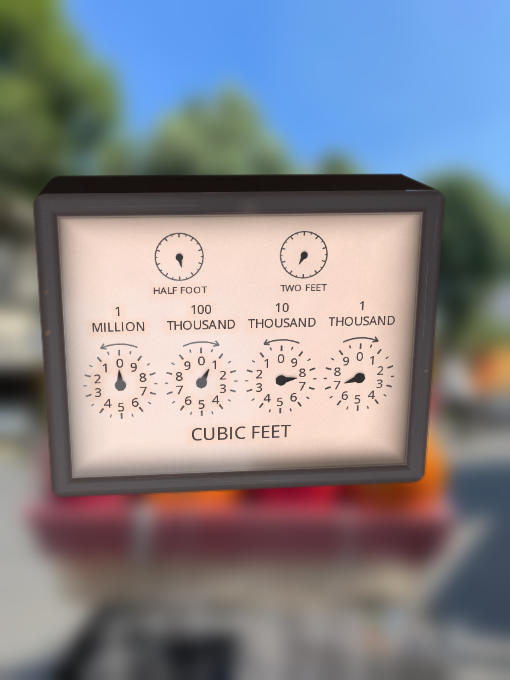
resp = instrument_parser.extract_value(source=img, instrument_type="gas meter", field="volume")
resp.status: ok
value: 7700 ft³
